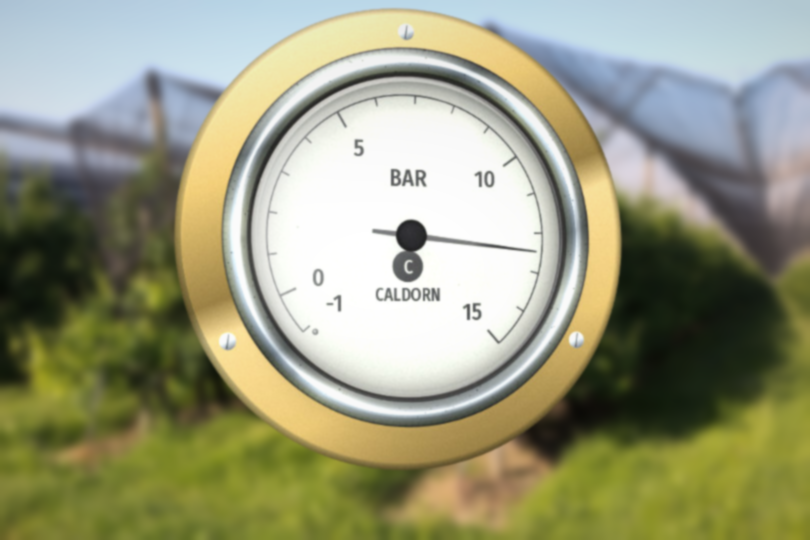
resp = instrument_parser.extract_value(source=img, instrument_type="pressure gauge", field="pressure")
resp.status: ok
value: 12.5 bar
